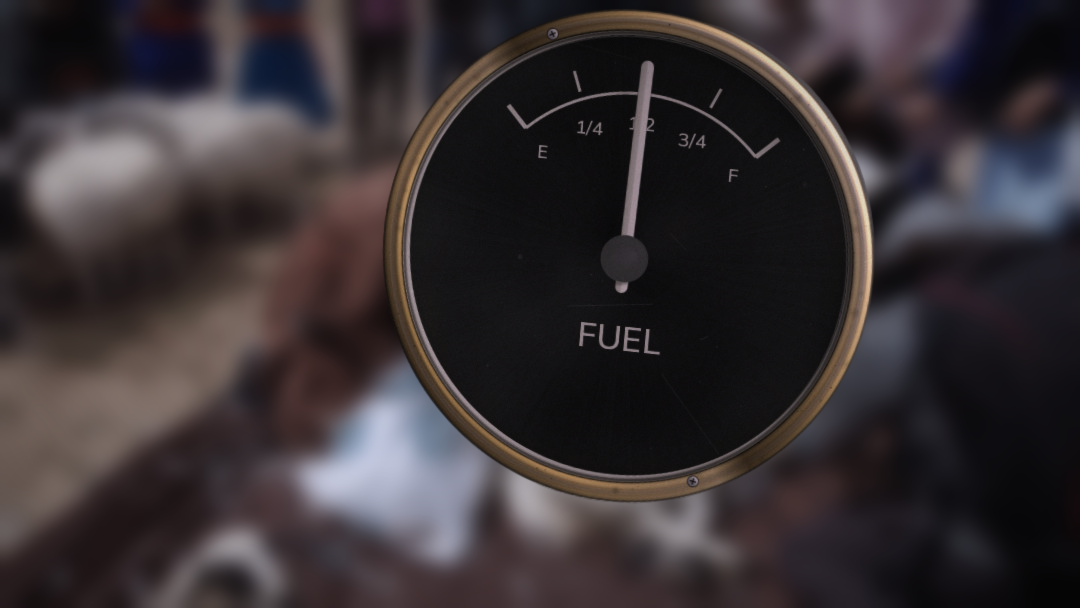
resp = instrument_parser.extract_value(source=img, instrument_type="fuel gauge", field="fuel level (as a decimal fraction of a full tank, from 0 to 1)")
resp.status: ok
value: 0.5
